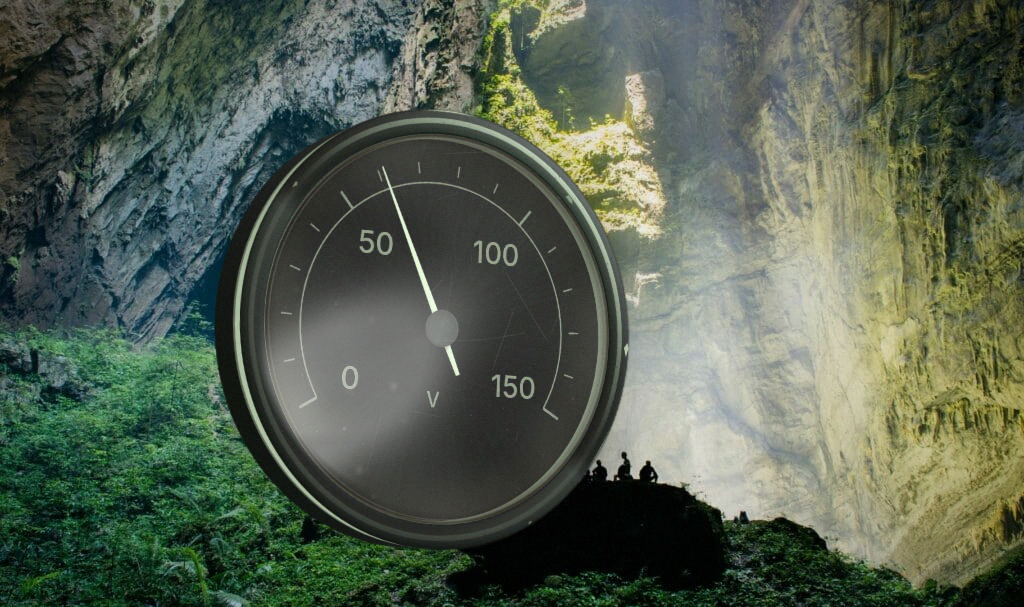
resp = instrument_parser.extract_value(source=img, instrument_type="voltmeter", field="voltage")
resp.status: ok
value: 60 V
